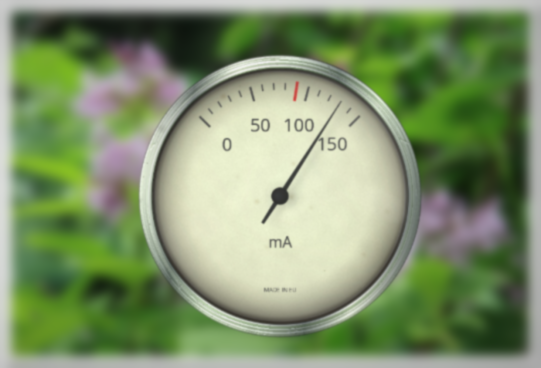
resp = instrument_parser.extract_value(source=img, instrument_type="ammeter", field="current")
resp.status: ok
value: 130 mA
